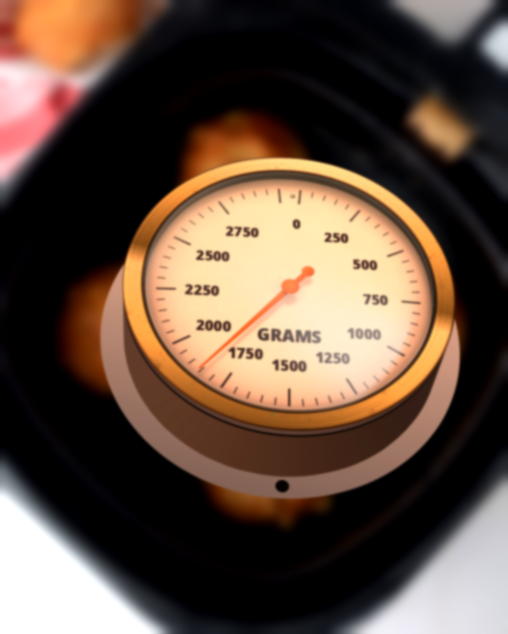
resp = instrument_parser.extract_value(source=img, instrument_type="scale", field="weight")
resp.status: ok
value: 1850 g
